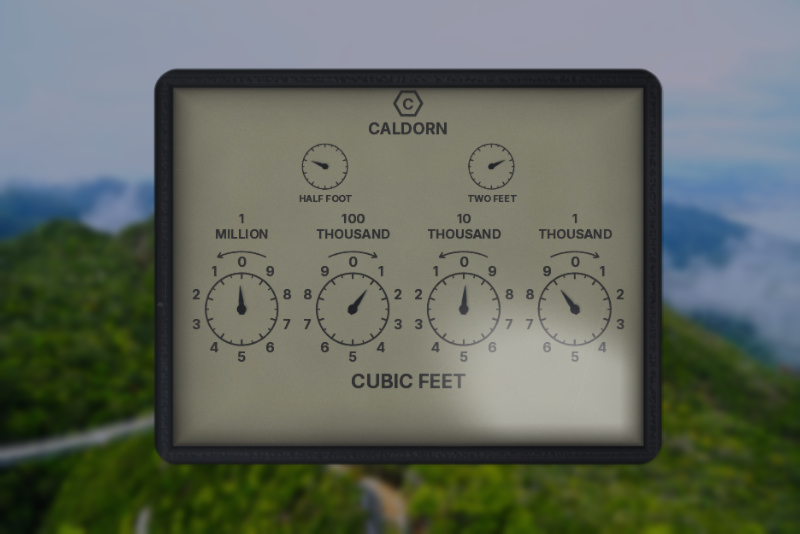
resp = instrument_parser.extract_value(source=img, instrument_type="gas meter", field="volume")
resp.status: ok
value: 9900 ft³
